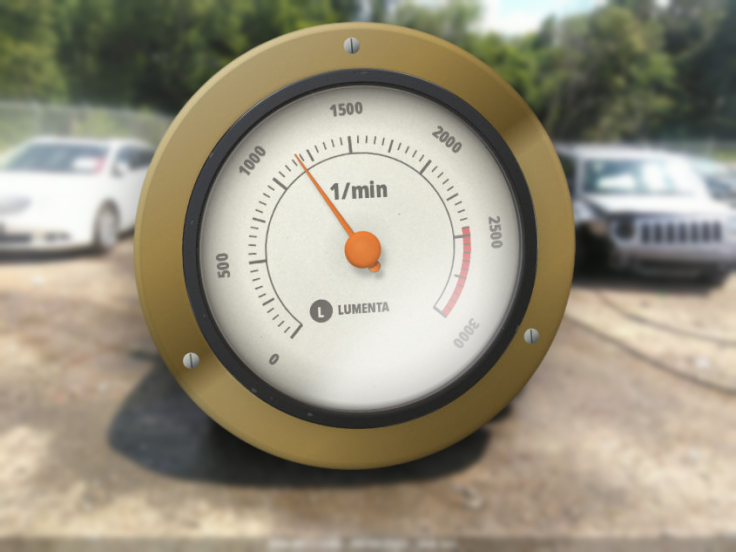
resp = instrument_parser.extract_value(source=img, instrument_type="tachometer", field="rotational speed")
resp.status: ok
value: 1175 rpm
